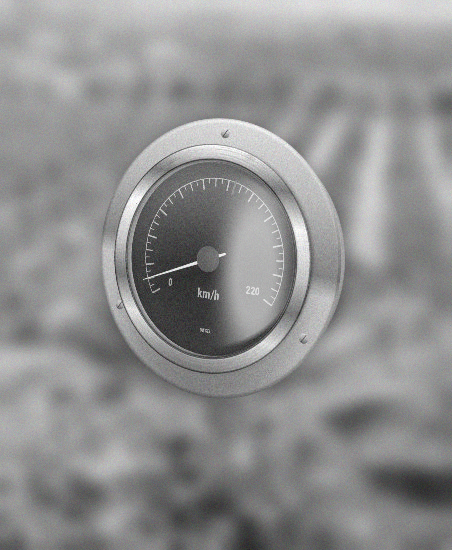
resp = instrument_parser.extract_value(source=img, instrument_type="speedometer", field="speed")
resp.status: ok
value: 10 km/h
